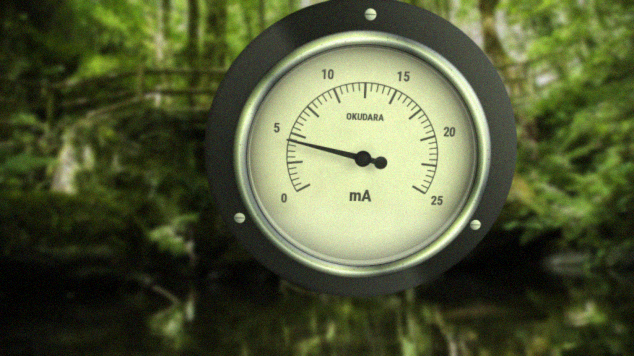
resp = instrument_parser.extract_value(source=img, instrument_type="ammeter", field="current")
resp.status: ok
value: 4.5 mA
